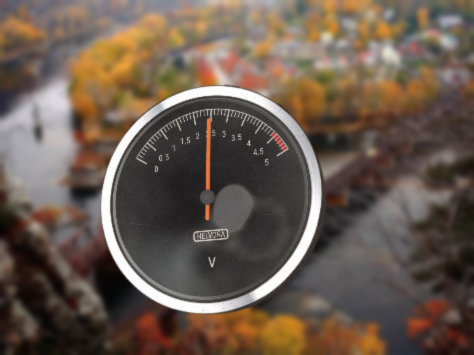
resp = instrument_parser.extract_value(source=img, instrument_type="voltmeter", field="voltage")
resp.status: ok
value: 2.5 V
